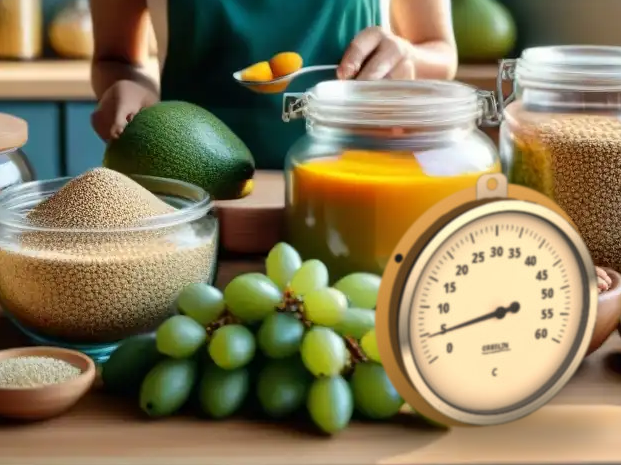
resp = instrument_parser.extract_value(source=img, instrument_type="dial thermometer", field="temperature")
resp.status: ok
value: 5 °C
